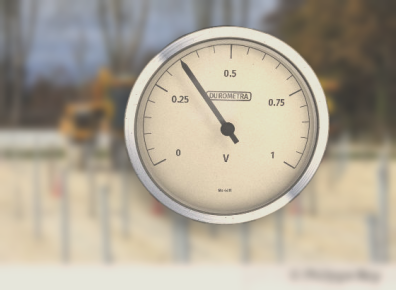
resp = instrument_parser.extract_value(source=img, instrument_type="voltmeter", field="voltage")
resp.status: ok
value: 0.35 V
